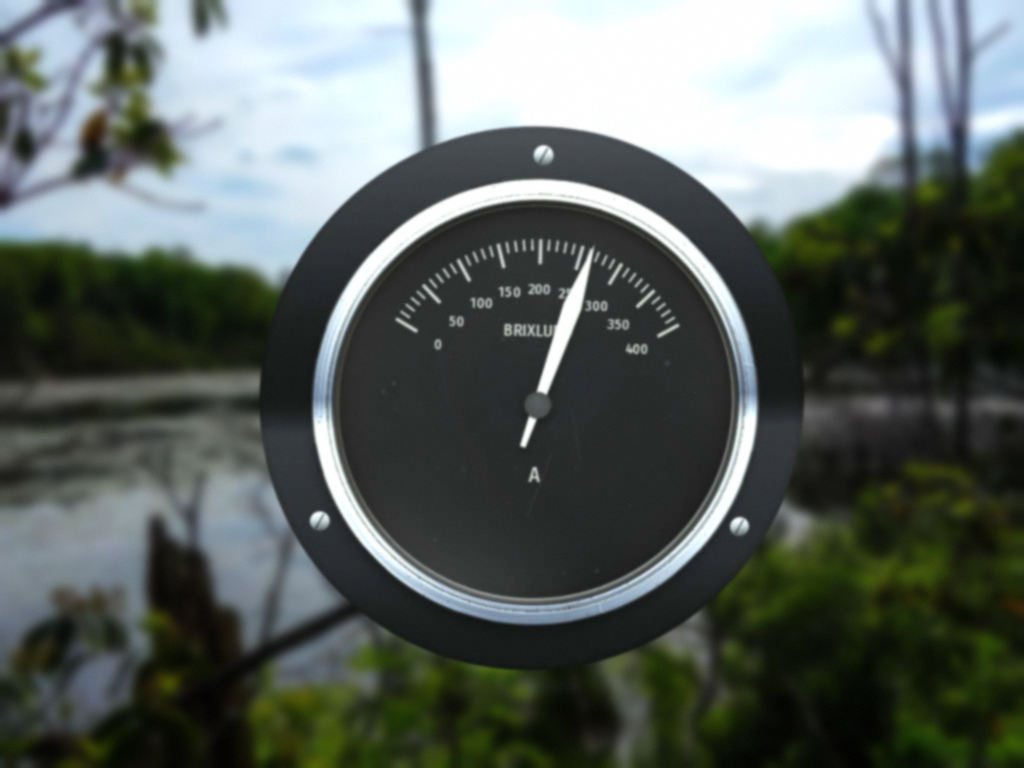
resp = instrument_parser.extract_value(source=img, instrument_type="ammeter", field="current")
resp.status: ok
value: 260 A
